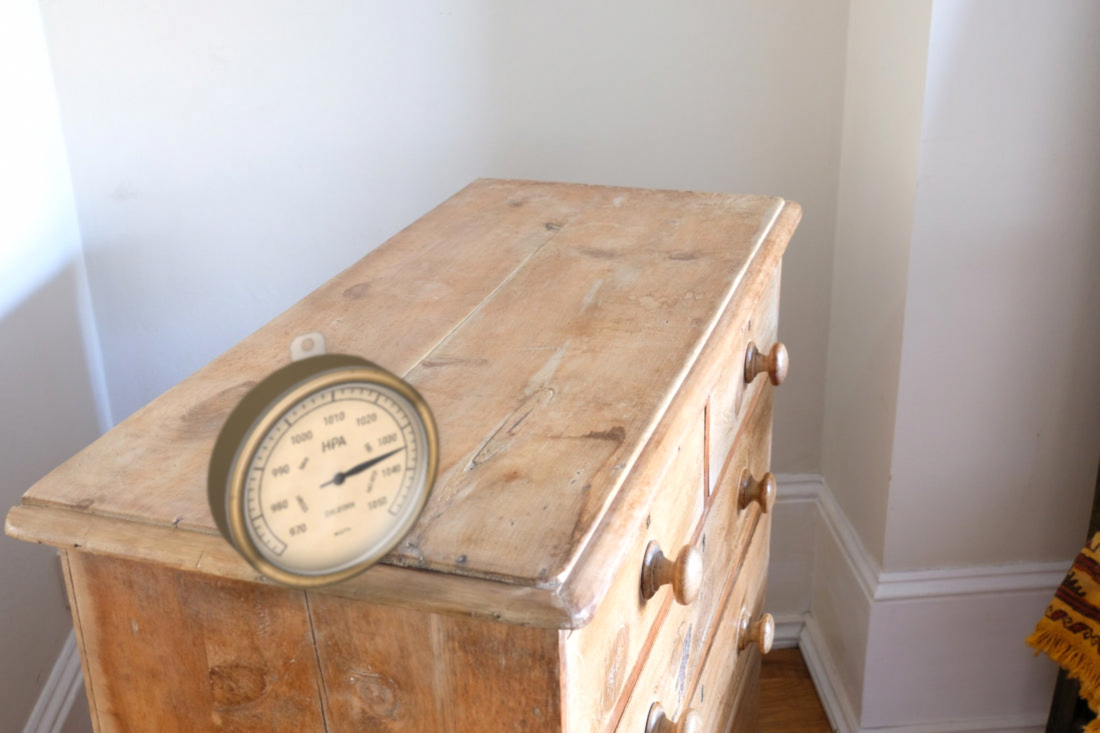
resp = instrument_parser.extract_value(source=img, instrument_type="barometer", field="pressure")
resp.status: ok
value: 1034 hPa
